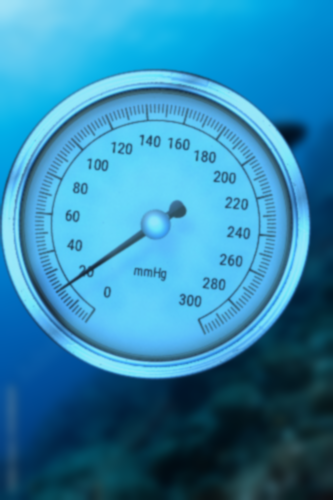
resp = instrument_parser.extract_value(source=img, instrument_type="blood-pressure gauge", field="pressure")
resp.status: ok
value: 20 mmHg
